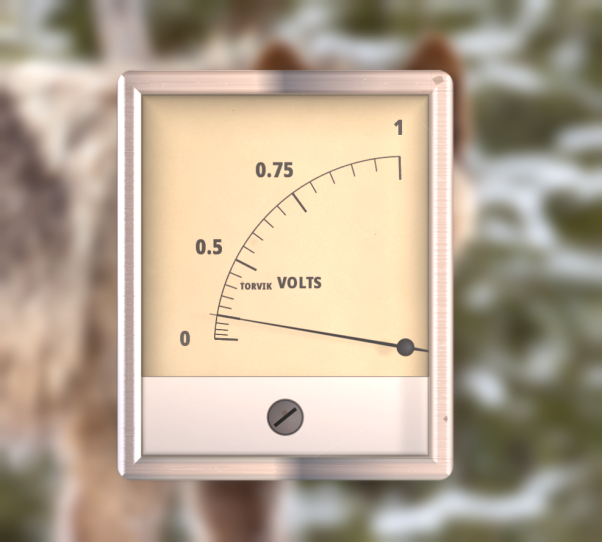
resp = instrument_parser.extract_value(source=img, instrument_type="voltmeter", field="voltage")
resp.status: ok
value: 0.25 V
